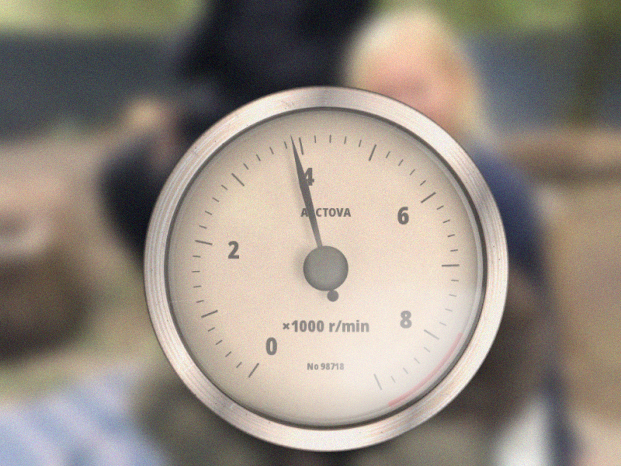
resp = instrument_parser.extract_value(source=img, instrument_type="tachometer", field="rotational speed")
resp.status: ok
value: 3900 rpm
